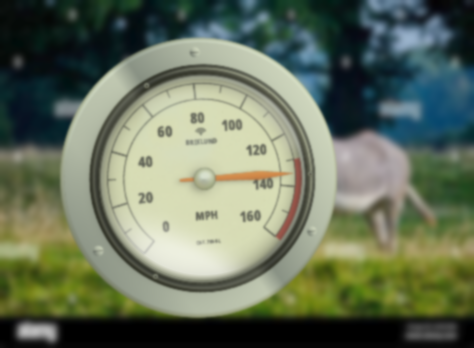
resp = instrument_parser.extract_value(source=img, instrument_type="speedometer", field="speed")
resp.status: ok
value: 135 mph
